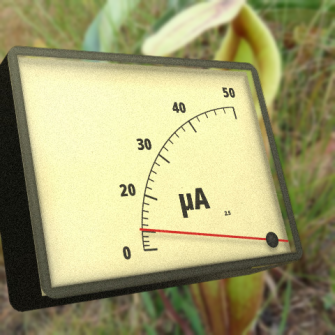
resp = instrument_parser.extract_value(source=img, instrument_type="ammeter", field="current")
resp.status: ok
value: 10 µA
